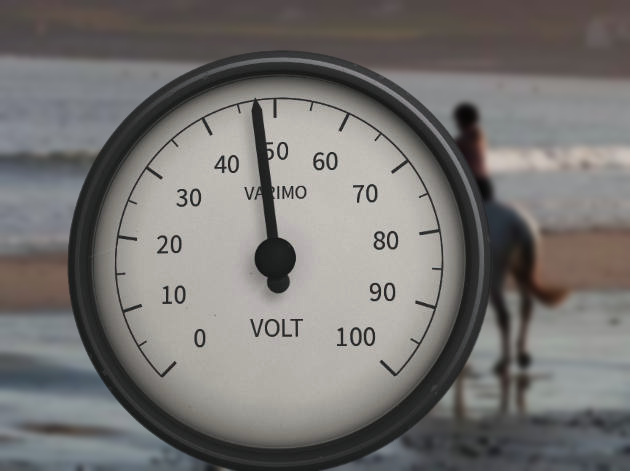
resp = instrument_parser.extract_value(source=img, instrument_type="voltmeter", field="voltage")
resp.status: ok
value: 47.5 V
